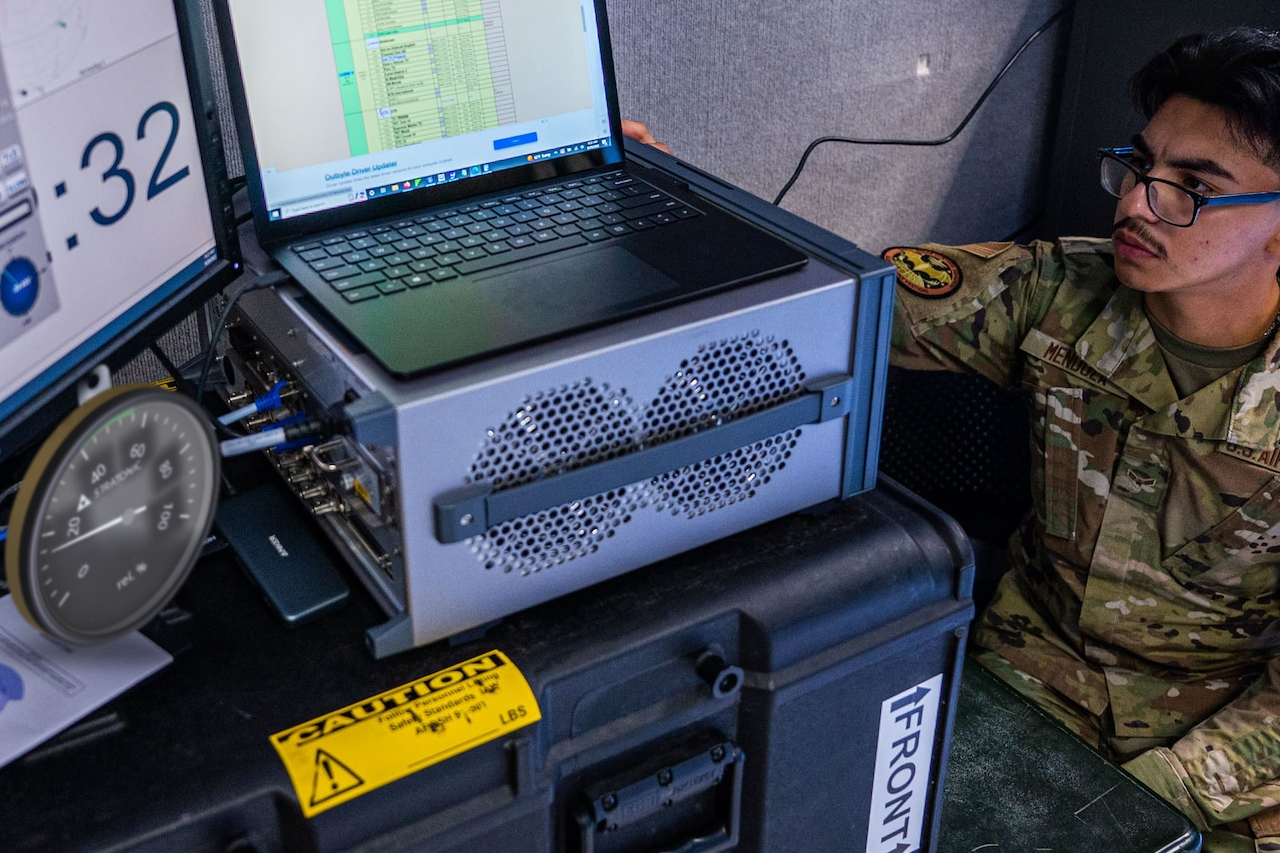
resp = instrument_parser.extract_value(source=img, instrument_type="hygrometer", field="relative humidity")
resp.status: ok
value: 16 %
